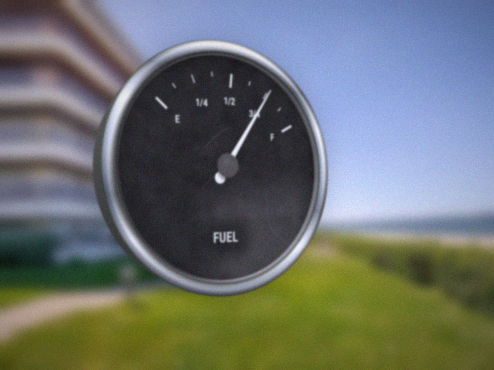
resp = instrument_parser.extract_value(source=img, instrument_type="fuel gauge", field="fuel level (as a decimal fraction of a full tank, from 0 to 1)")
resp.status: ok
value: 0.75
